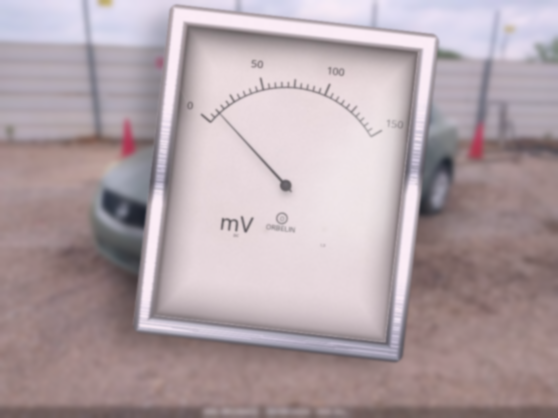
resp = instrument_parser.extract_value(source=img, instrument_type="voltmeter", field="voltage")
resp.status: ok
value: 10 mV
